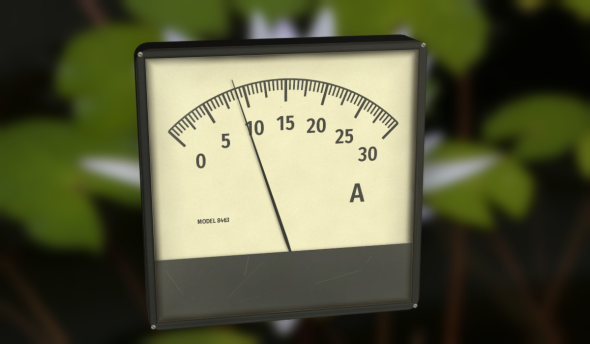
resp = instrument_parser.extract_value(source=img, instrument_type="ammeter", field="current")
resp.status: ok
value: 9 A
